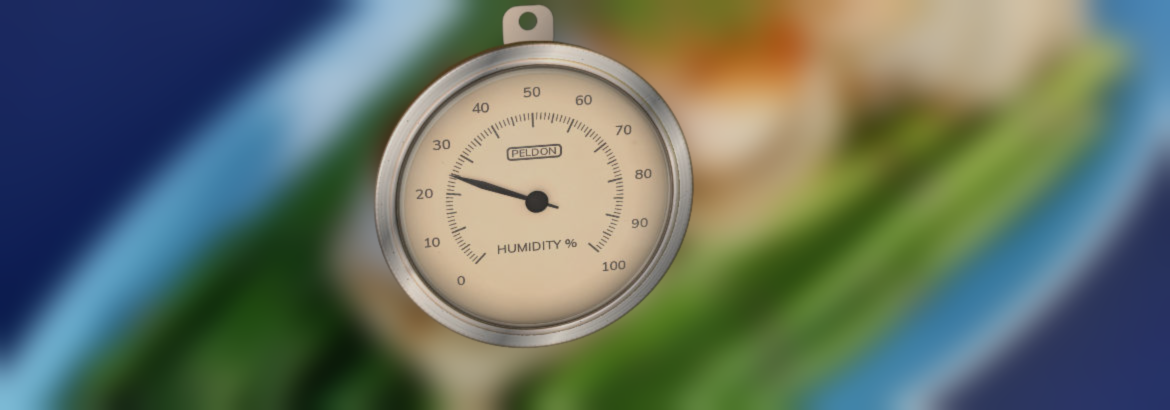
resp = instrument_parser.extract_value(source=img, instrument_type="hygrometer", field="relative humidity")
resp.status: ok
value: 25 %
